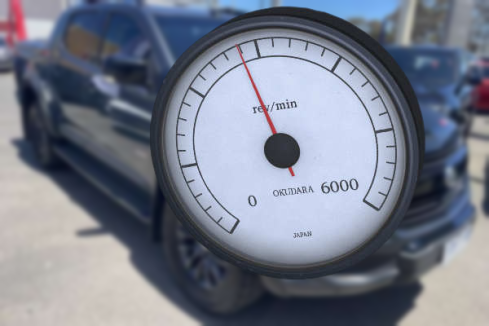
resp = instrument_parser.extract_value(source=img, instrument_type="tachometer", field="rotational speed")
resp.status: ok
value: 2800 rpm
